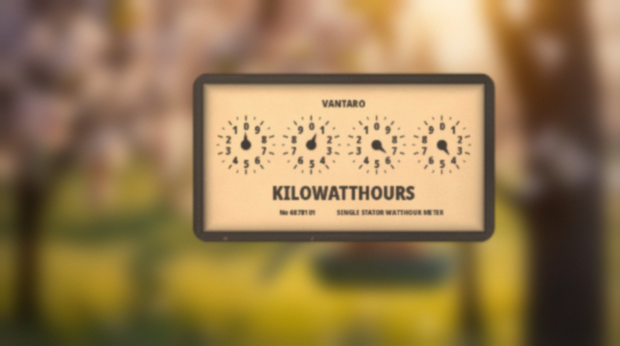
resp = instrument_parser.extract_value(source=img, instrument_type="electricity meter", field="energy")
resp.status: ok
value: 64 kWh
